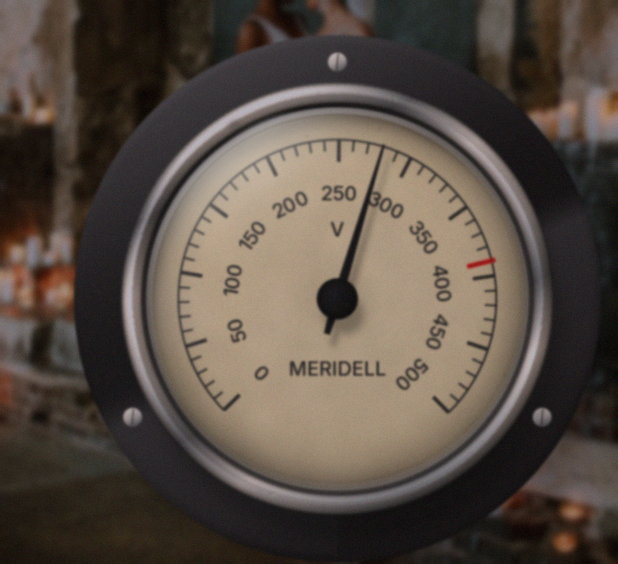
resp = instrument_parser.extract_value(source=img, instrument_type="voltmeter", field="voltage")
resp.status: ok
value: 280 V
